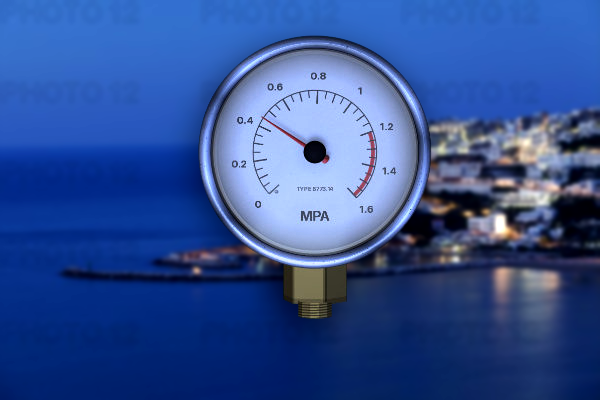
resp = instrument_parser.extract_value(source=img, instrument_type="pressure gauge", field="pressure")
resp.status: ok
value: 0.45 MPa
